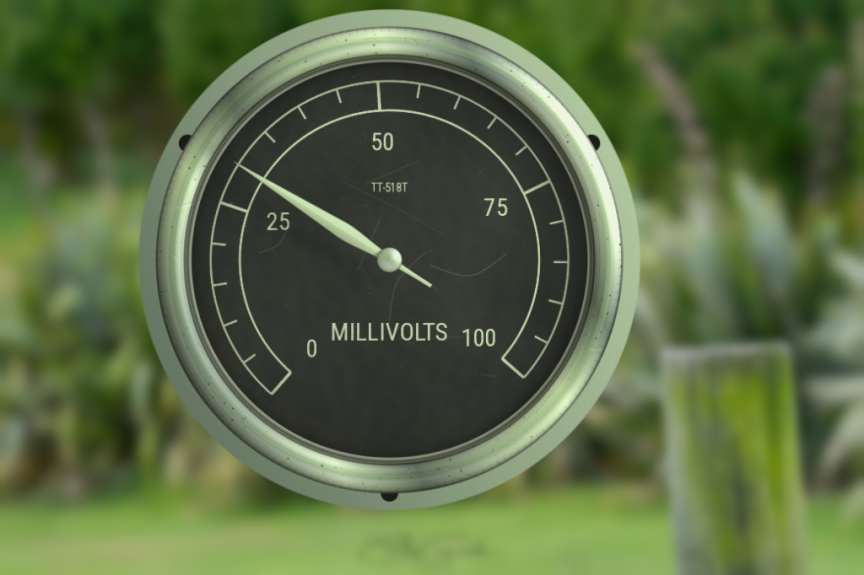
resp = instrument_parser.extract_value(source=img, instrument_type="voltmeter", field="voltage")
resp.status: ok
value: 30 mV
